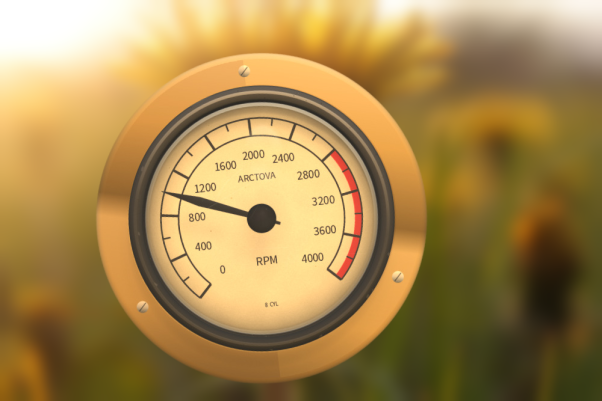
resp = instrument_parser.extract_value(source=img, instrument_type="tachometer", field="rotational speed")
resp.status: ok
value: 1000 rpm
